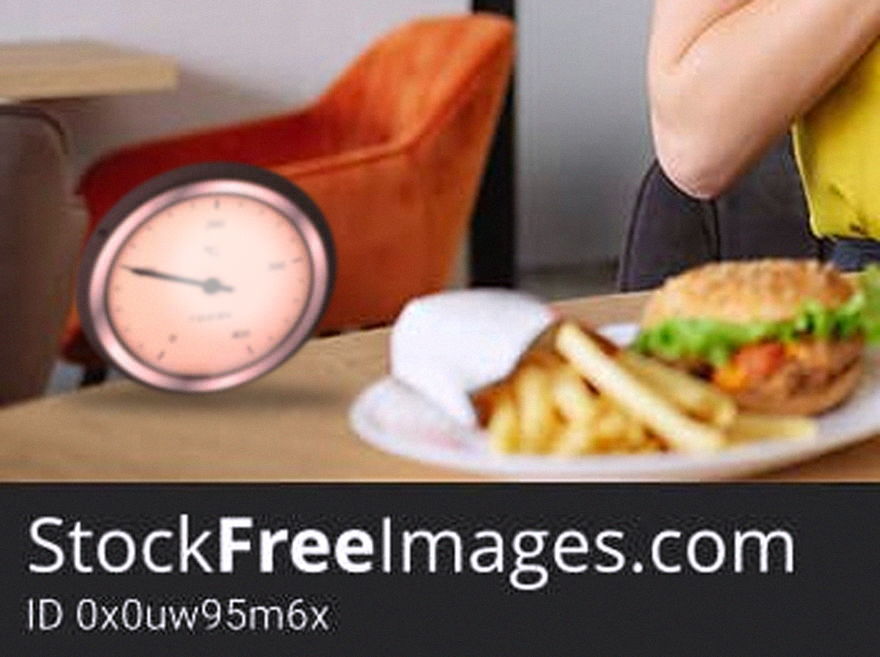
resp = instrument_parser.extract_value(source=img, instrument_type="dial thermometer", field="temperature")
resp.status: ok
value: 100 °C
